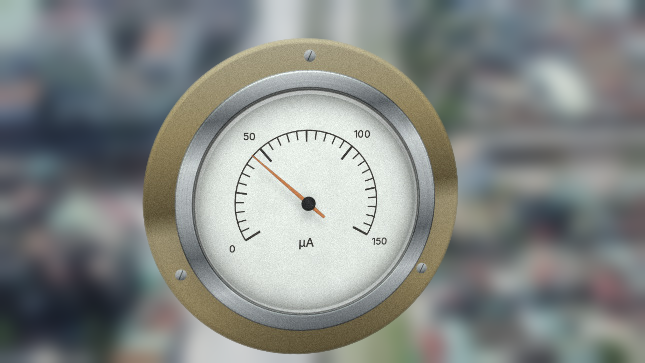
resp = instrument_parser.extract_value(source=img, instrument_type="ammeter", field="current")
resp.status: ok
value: 45 µA
